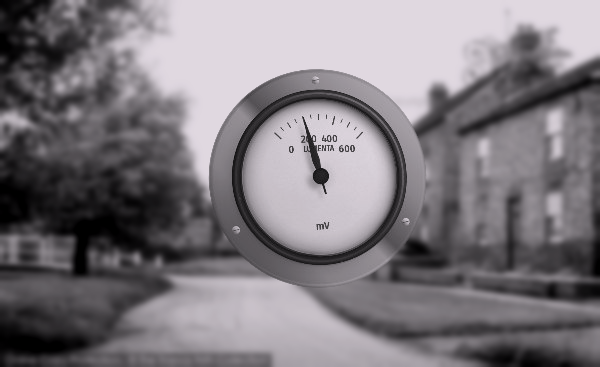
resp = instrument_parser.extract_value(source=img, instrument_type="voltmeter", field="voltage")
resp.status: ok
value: 200 mV
